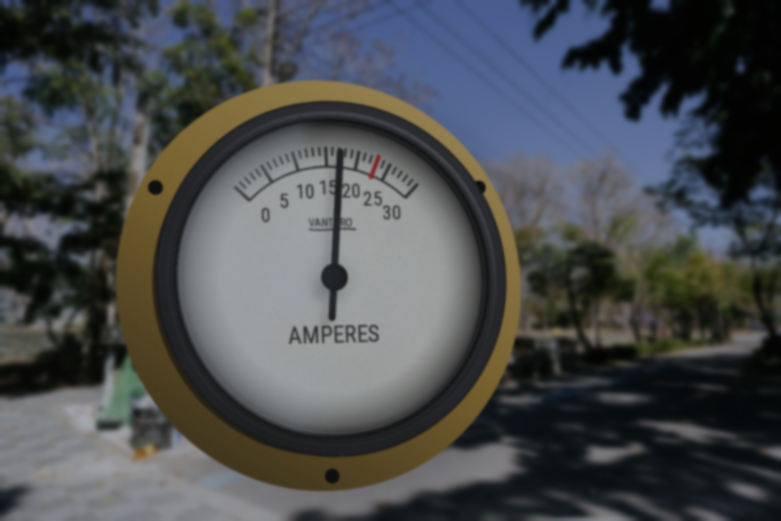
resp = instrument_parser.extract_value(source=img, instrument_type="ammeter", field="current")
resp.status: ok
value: 17 A
